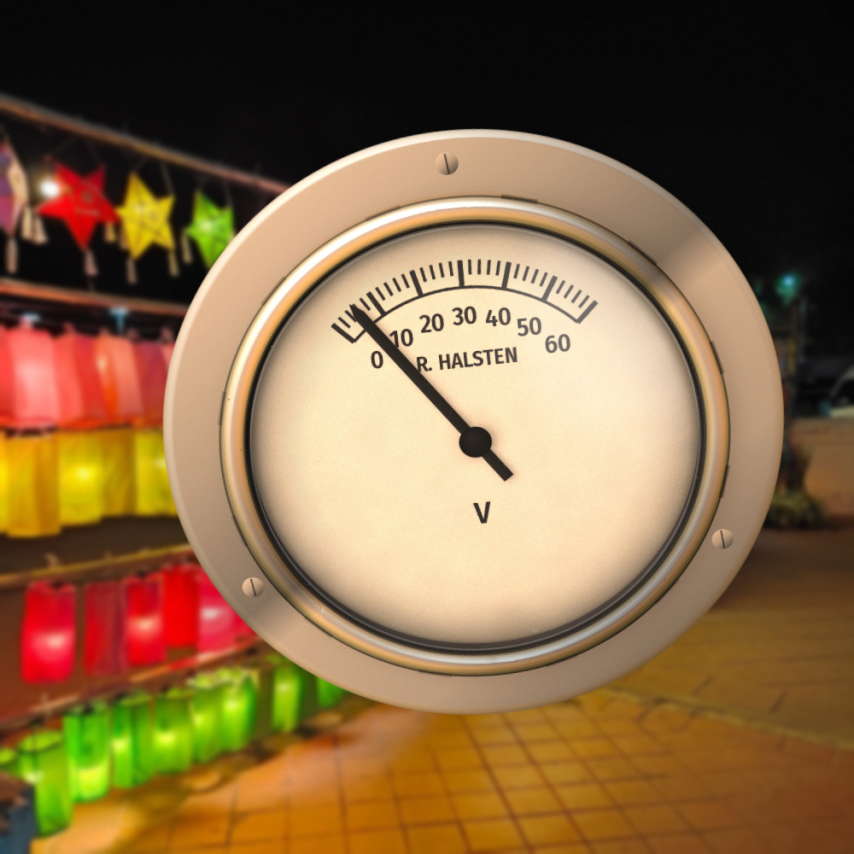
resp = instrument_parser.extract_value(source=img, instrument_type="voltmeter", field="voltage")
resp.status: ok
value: 6 V
